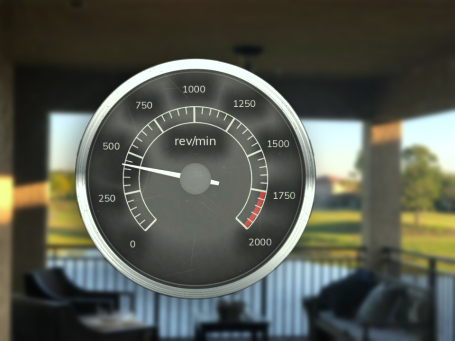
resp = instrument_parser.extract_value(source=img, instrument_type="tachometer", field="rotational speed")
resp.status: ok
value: 425 rpm
